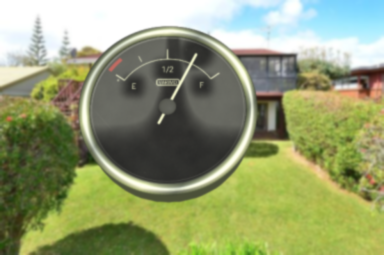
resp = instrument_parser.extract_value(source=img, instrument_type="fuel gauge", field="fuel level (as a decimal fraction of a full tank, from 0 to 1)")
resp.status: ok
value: 0.75
